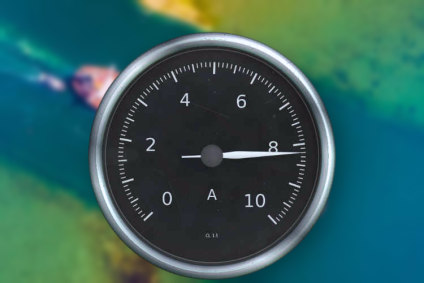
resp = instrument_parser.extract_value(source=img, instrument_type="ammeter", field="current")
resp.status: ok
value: 8.2 A
